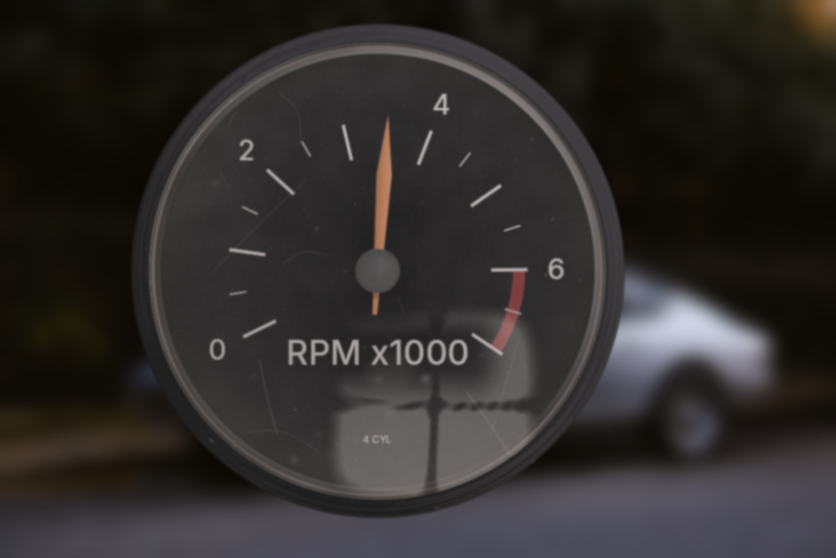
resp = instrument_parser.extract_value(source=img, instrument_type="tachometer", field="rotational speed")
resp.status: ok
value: 3500 rpm
